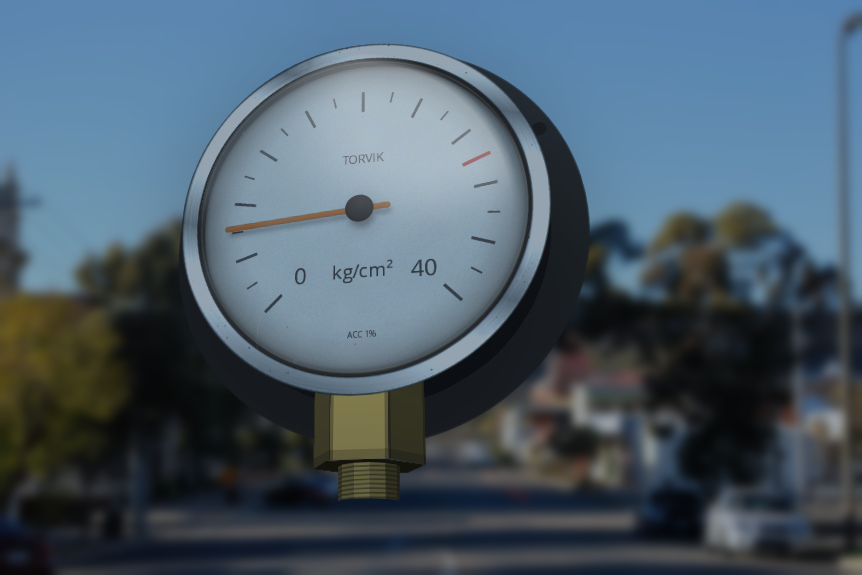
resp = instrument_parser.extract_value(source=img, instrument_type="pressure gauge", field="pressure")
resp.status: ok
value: 6 kg/cm²
